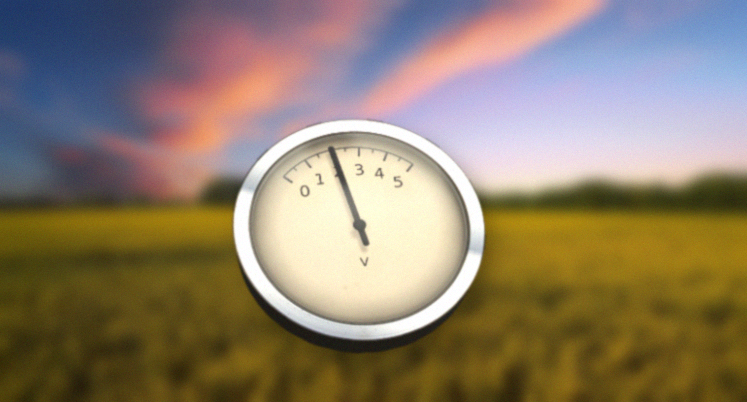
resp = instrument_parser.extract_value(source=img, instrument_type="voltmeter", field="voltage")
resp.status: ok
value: 2 V
